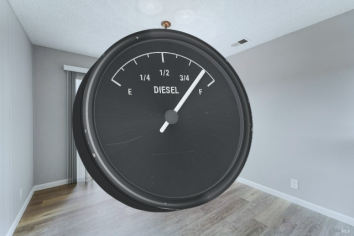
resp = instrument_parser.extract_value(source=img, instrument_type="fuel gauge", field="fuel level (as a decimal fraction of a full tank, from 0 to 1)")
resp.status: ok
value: 0.875
